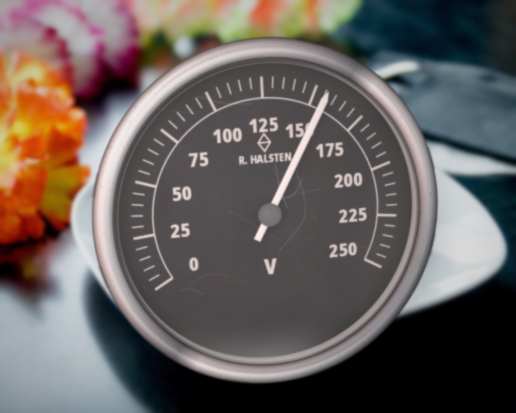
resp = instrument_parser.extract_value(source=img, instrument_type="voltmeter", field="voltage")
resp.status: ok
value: 155 V
